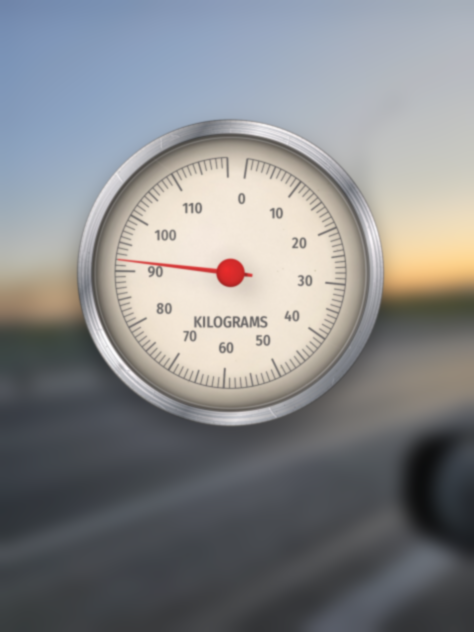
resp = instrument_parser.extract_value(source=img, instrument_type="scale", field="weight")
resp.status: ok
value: 92 kg
